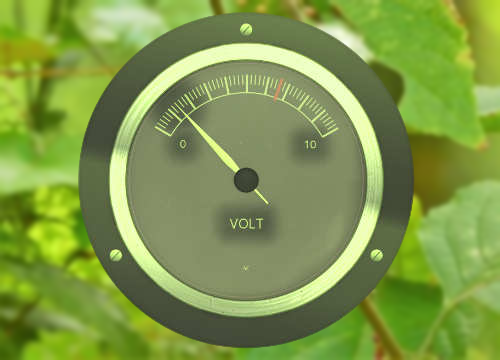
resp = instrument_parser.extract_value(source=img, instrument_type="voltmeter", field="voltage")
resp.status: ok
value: 1.4 V
